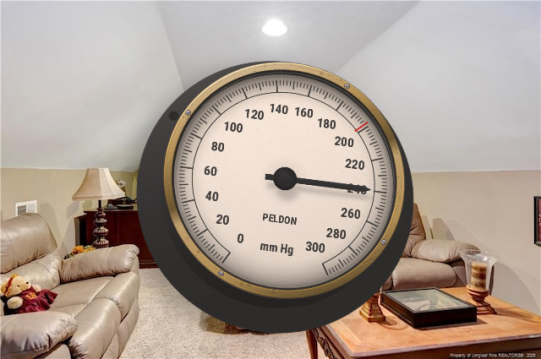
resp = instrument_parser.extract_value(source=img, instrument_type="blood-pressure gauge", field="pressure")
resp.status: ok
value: 240 mmHg
